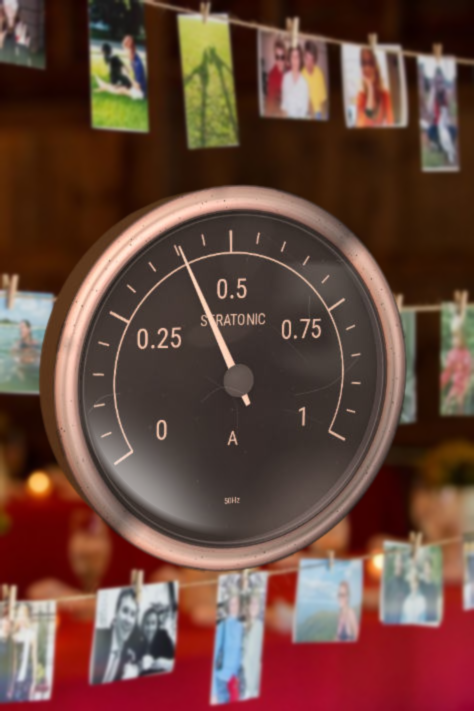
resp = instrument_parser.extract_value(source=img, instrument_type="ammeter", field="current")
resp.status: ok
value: 0.4 A
